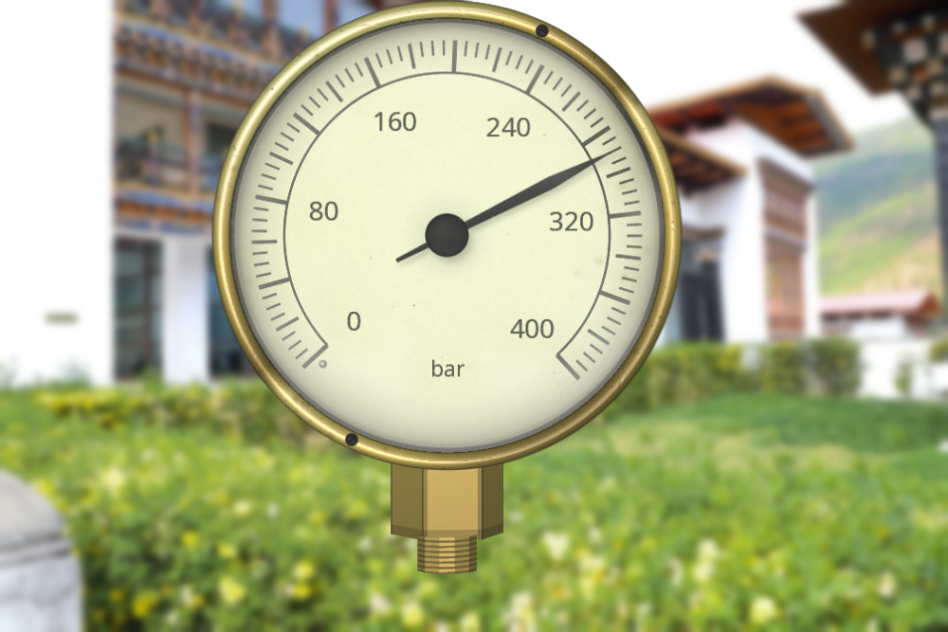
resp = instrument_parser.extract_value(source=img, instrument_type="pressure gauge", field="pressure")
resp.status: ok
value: 290 bar
